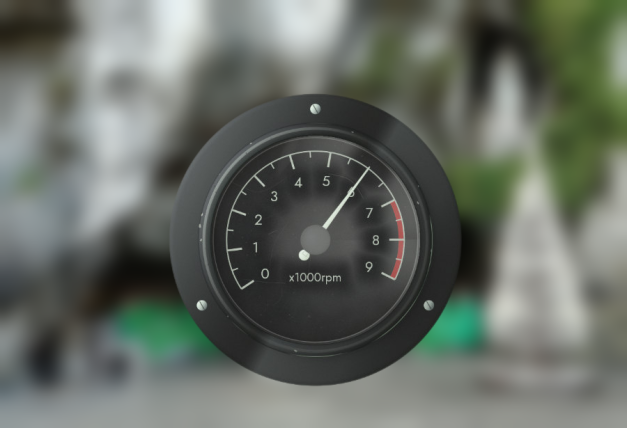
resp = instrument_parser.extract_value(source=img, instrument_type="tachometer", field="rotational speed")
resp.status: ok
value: 6000 rpm
